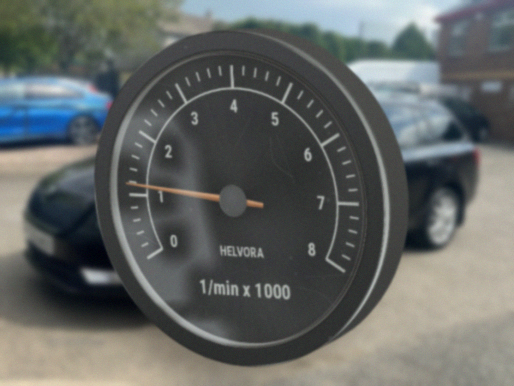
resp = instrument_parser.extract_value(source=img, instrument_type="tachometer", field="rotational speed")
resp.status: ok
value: 1200 rpm
